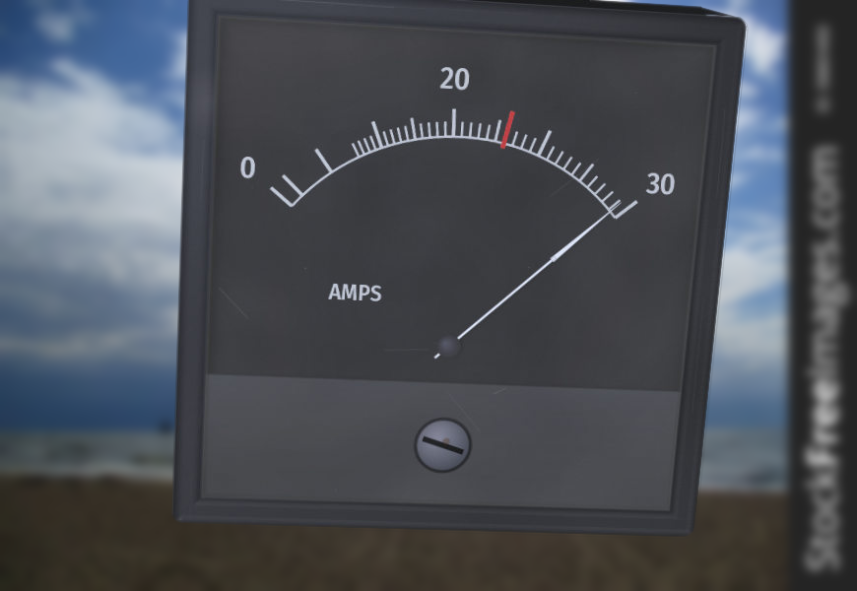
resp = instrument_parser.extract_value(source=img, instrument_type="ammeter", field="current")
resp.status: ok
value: 29.5 A
